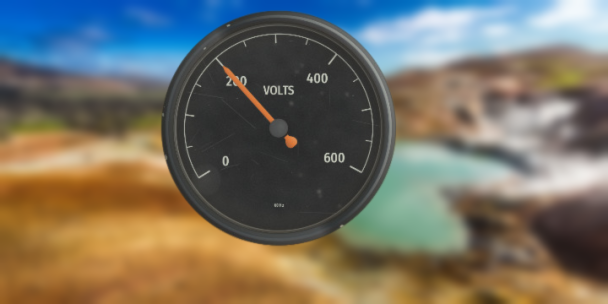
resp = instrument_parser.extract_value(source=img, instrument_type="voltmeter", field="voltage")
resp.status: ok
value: 200 V
